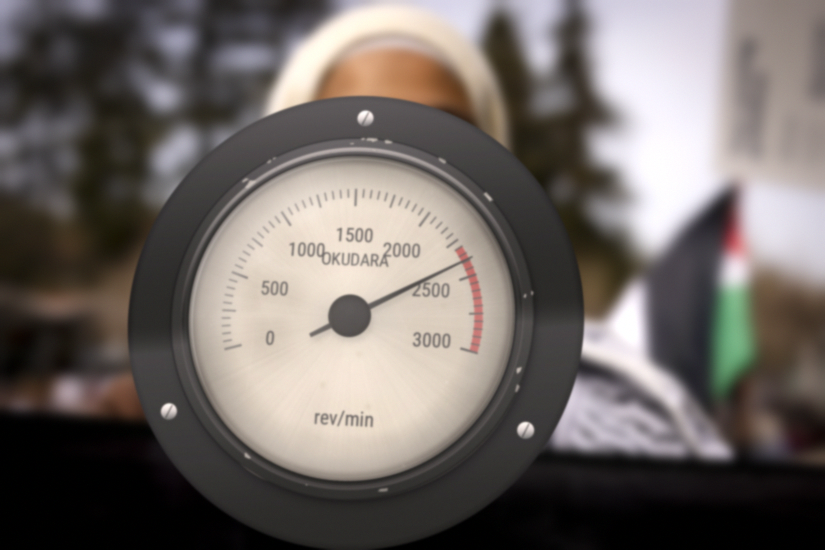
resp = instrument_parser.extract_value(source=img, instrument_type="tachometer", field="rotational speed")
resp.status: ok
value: 2400 rpm
